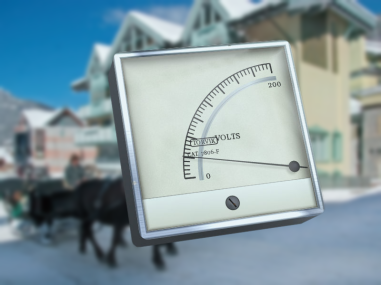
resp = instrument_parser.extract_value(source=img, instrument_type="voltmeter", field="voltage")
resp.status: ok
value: 25 V
